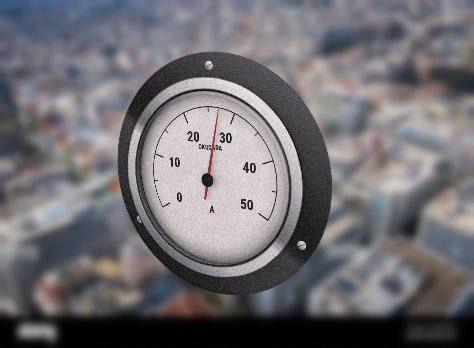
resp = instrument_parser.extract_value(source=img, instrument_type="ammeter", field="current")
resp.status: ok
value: 27.5 A
